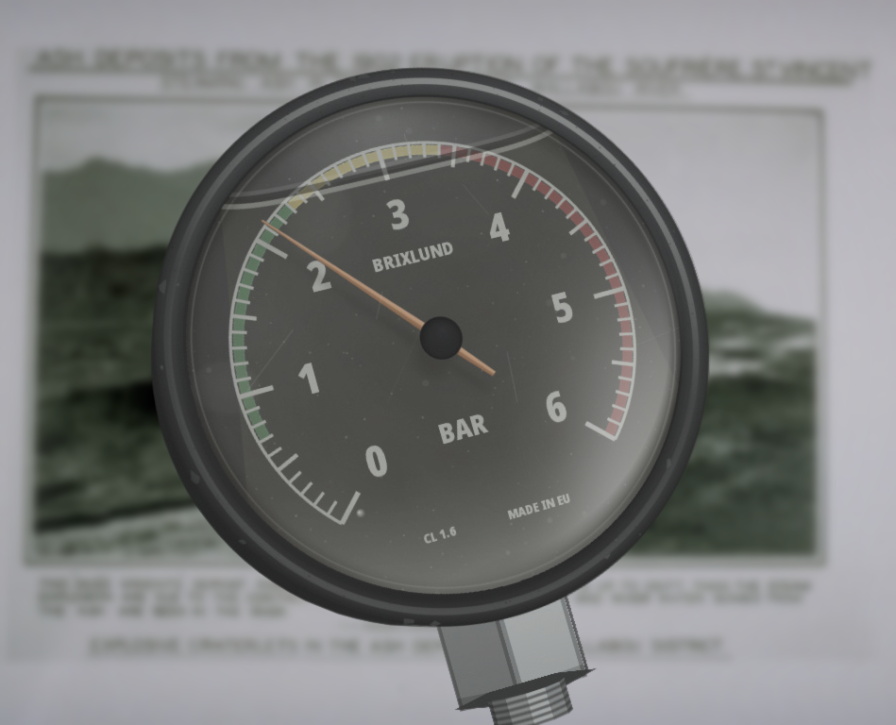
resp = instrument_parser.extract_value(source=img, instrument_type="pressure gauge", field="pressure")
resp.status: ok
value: 2.1 bar
